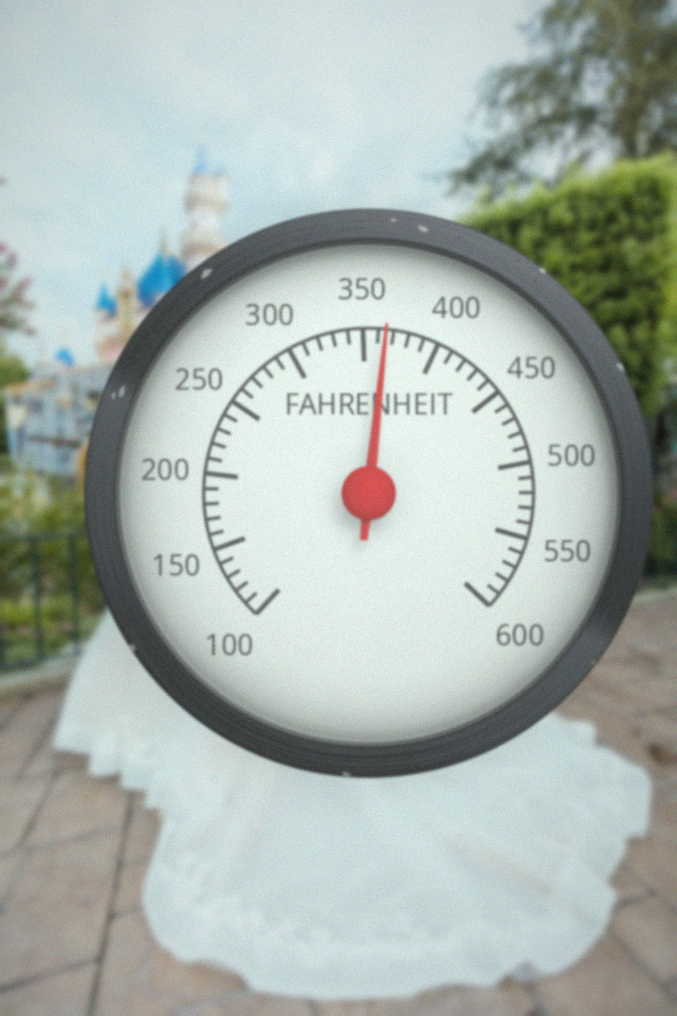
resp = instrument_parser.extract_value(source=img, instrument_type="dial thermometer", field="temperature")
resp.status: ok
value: 365 °F
